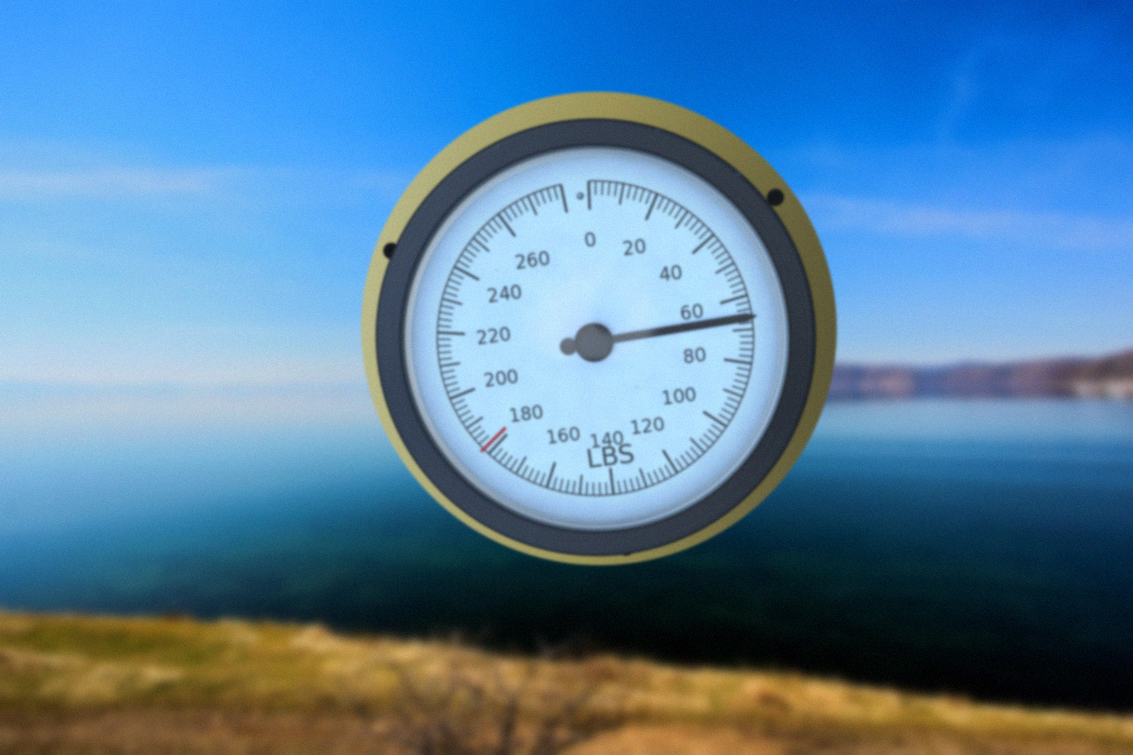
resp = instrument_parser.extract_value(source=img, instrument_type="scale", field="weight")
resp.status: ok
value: 66 lb
